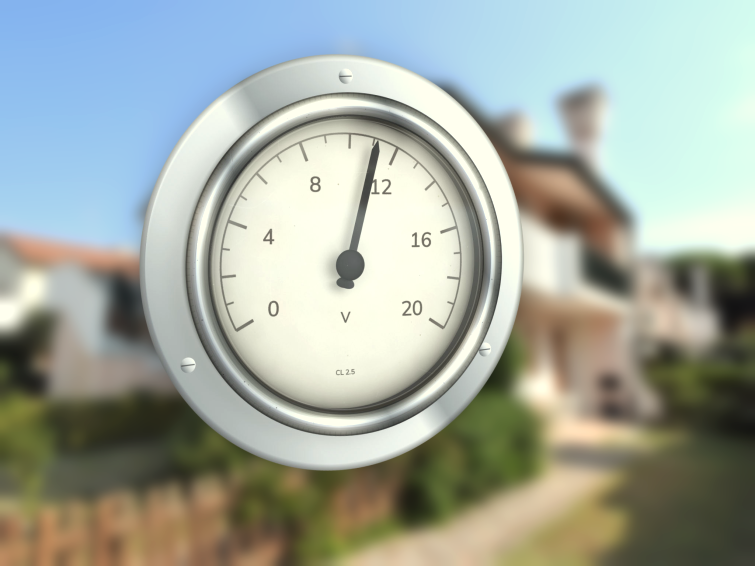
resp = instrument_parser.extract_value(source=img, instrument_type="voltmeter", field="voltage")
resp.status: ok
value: 11 V
